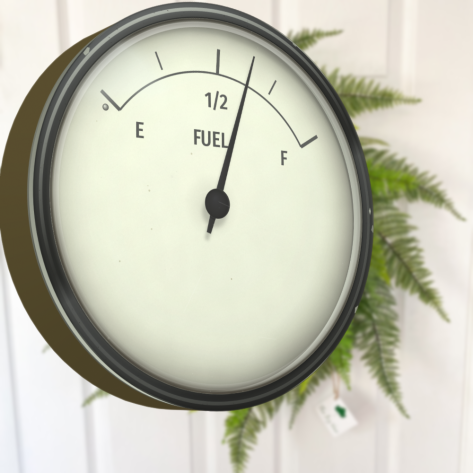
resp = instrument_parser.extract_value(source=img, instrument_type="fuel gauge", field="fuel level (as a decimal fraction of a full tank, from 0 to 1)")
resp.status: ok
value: 0.625
